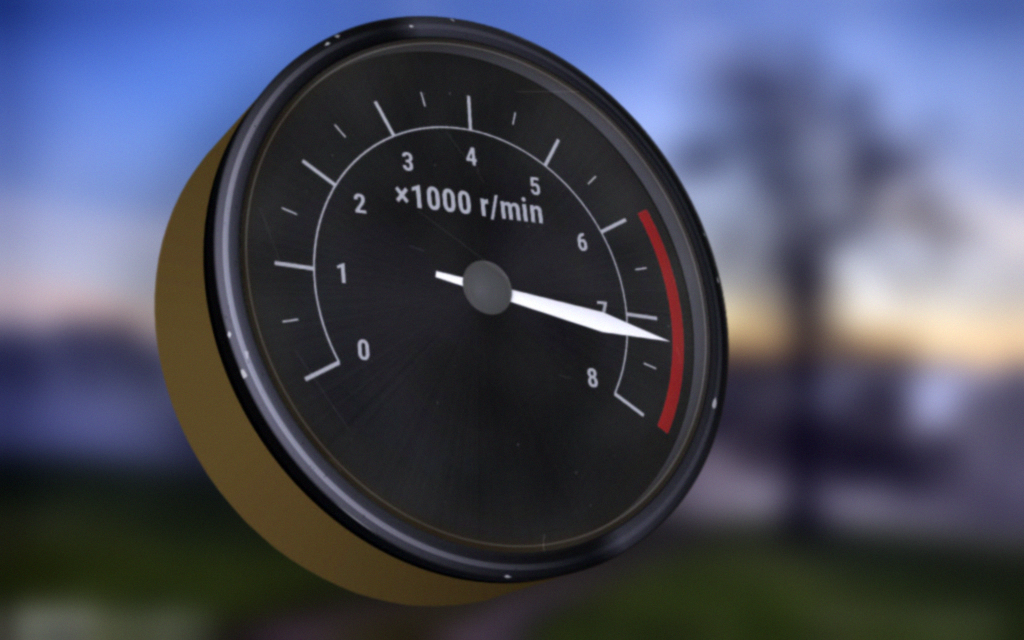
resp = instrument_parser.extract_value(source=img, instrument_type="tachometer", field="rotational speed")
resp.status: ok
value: 7250 rpm
